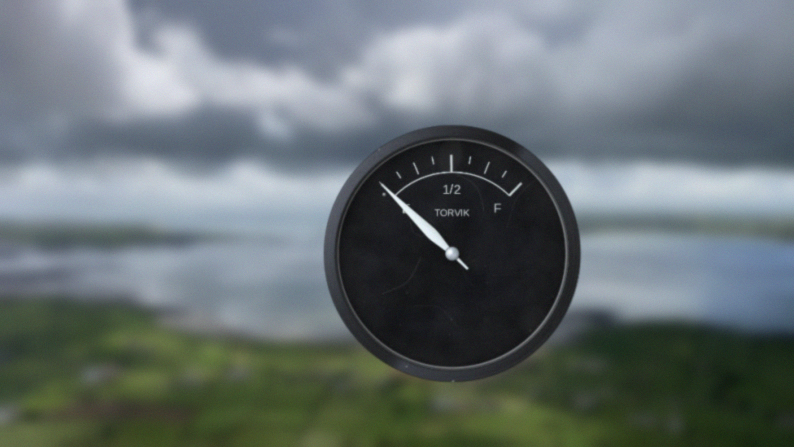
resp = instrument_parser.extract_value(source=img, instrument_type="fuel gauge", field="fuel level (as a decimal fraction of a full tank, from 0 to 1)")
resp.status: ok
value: 0
